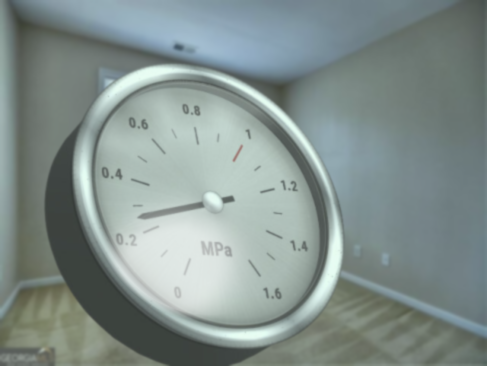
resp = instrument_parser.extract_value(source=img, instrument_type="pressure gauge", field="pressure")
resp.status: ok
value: 0.25 MPa
